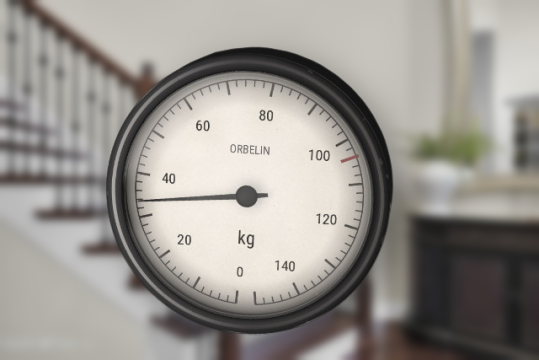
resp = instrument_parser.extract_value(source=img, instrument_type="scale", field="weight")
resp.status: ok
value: 34 kg
